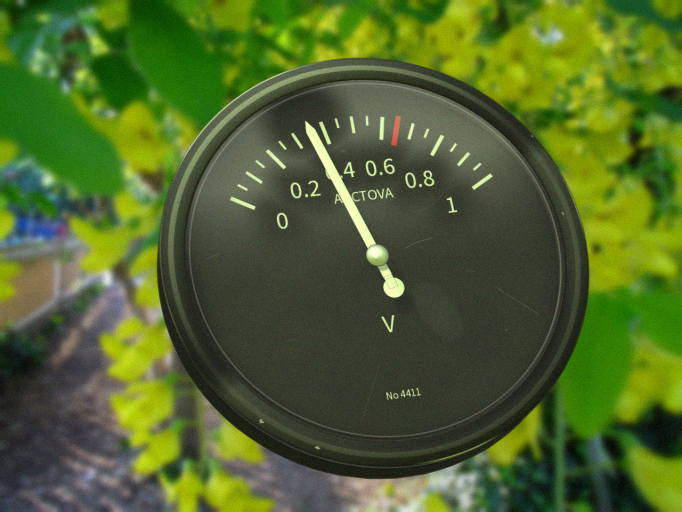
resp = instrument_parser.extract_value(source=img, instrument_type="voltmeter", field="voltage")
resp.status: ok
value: 0.35 V
